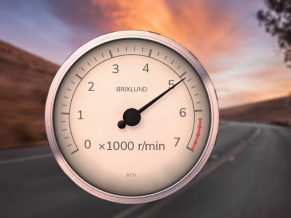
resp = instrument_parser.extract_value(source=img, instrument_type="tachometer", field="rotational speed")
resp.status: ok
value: 5100 rpm
